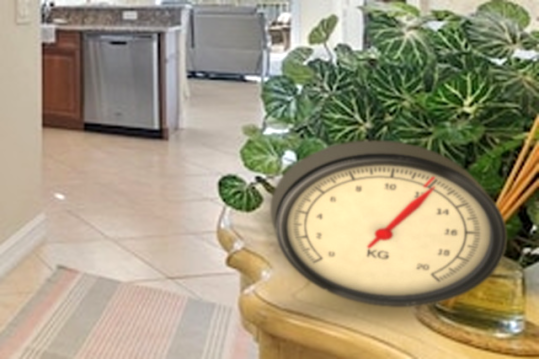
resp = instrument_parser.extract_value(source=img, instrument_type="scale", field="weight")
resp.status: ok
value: 12 kg
